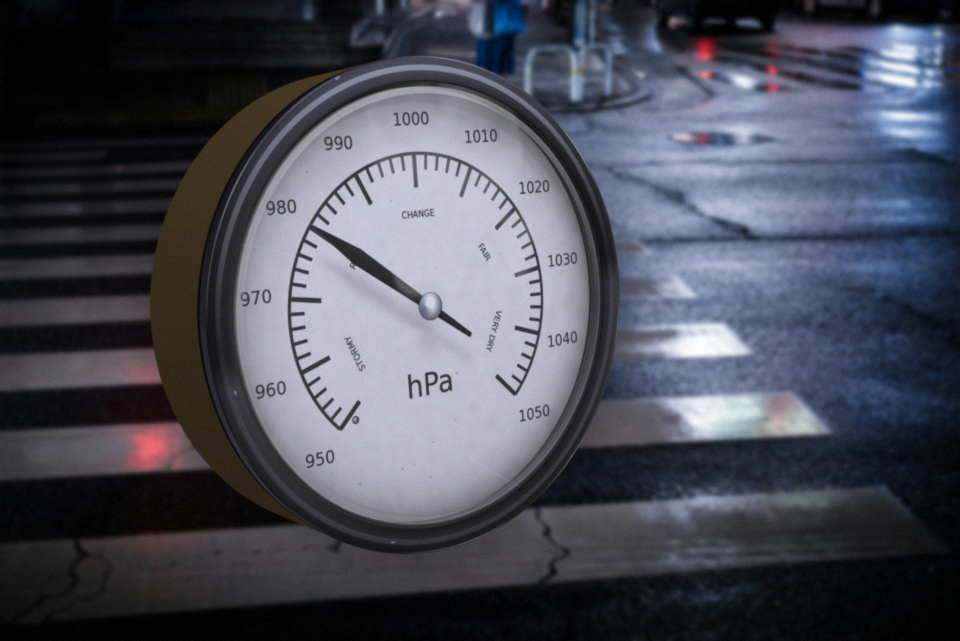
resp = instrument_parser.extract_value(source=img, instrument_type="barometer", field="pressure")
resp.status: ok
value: 980 hPa
